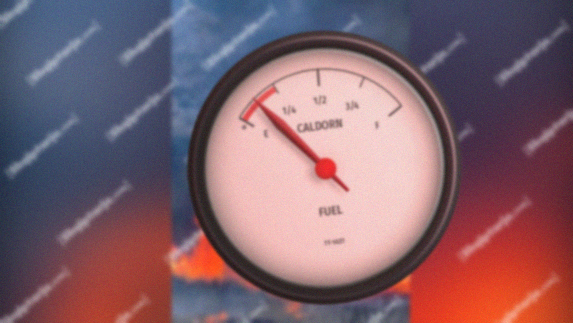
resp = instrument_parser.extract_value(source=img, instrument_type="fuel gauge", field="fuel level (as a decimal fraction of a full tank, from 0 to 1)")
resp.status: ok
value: 0.125
